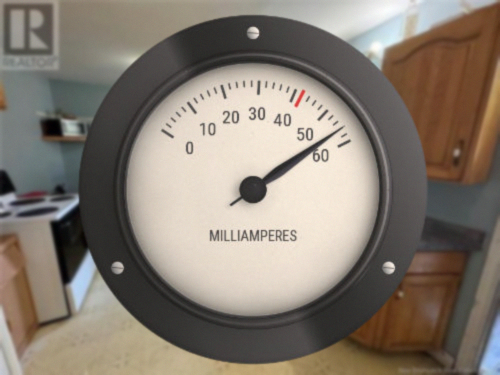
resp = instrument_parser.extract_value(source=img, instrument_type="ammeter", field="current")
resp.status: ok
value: 56 mA
